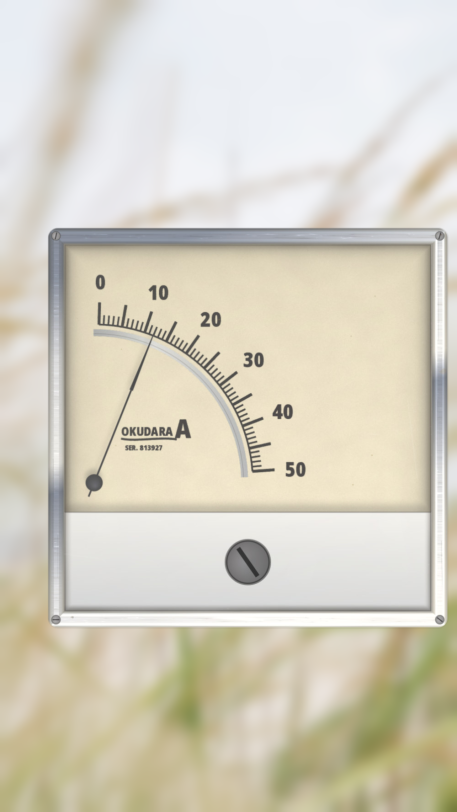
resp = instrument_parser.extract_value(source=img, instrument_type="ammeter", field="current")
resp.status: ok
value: 12 A
